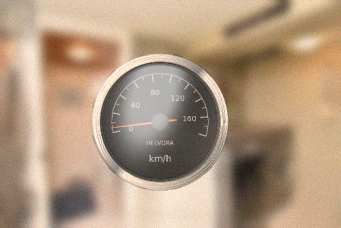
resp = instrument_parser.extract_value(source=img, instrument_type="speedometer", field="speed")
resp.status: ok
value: 5 km/h
